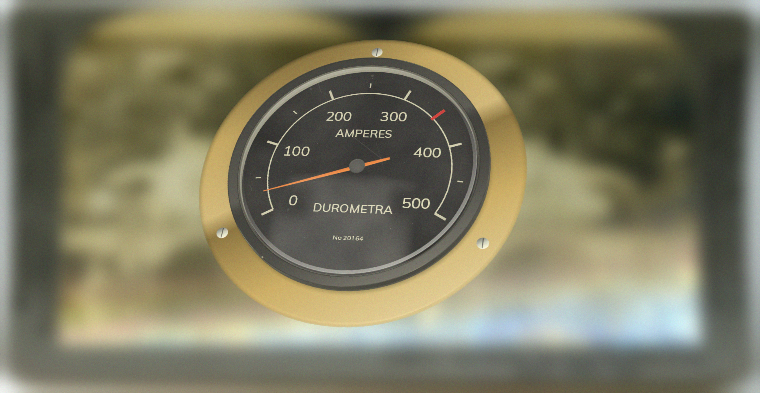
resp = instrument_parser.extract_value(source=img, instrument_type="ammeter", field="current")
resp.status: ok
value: 25 A
